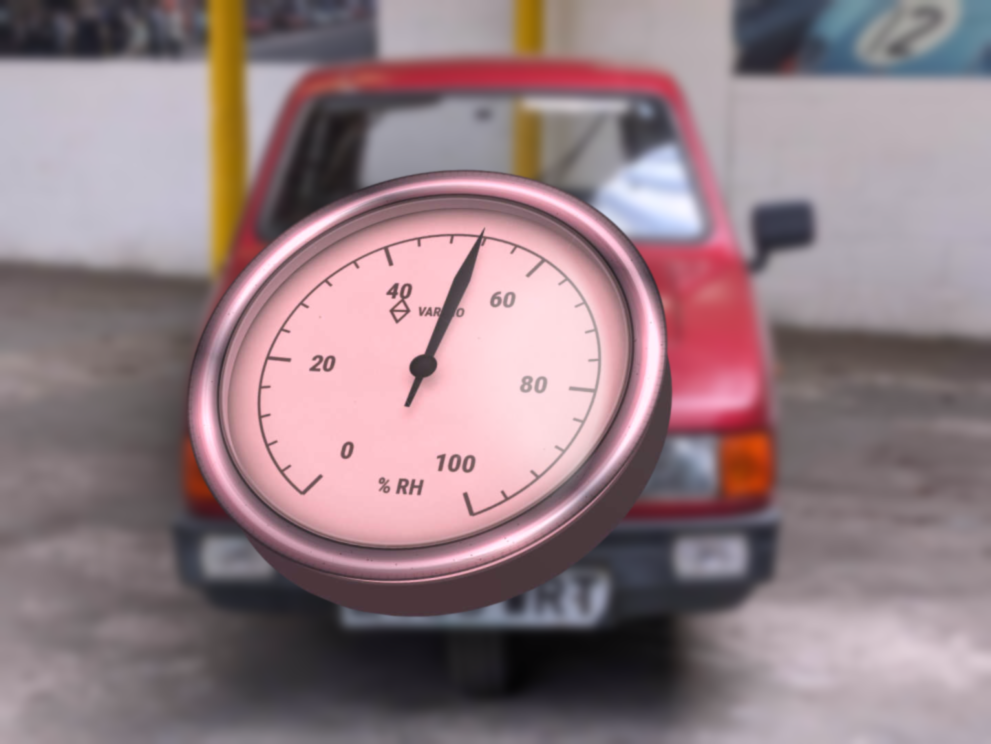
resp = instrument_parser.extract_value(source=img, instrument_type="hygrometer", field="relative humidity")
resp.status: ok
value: 52 %
